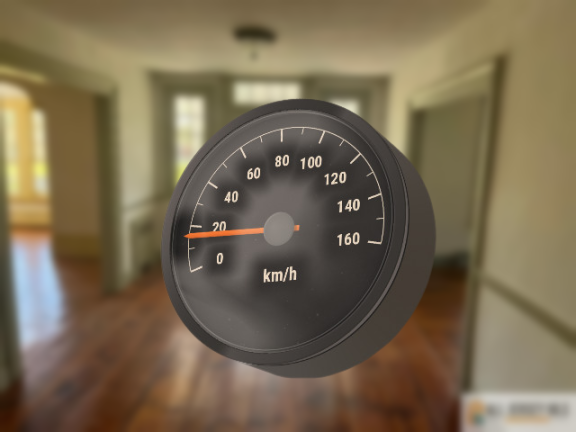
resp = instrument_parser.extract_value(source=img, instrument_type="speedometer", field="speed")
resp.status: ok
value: 15 km/h
